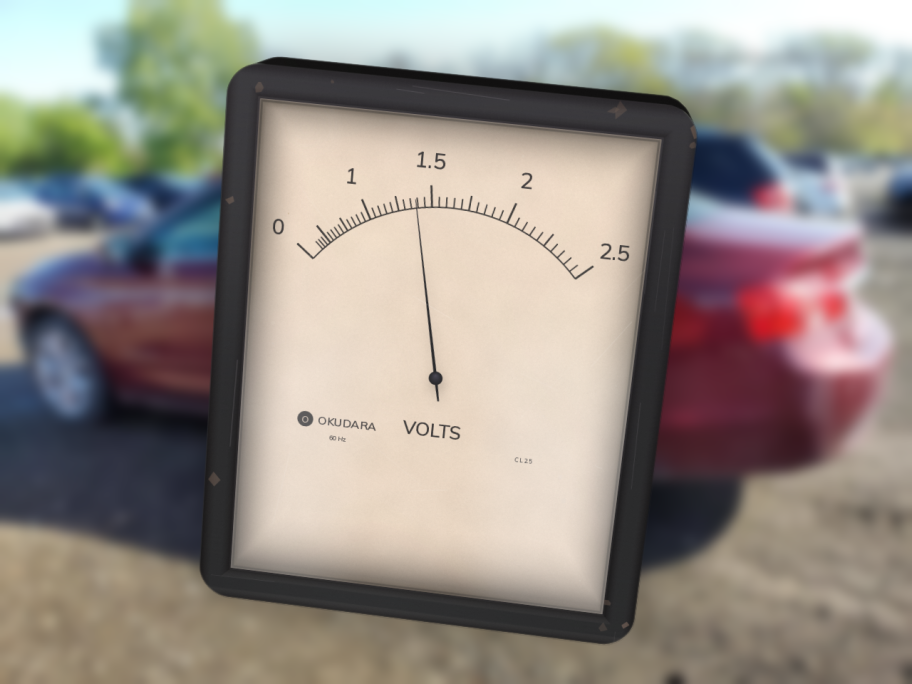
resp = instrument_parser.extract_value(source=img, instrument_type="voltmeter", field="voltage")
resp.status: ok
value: 1.4 V
